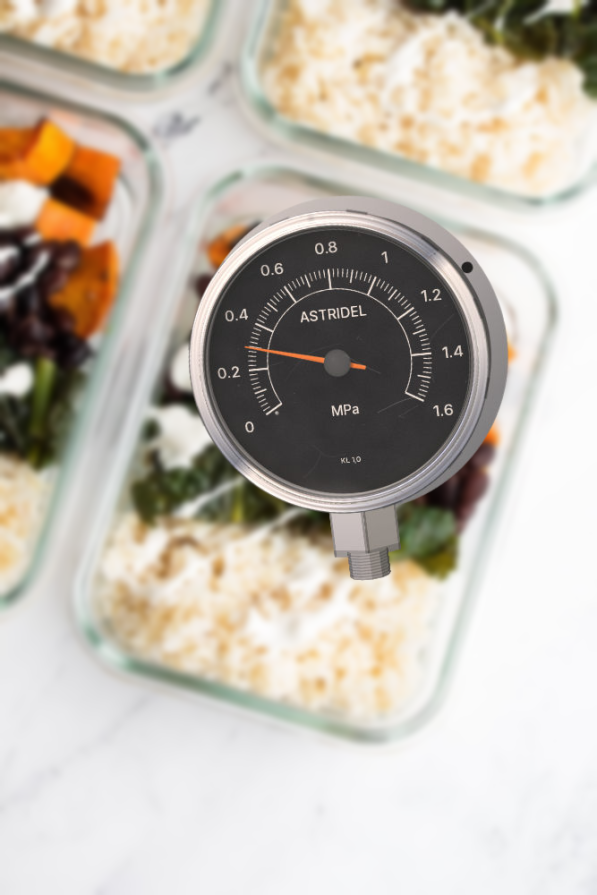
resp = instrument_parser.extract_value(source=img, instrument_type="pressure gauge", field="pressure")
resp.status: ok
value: 0.3 MPa
